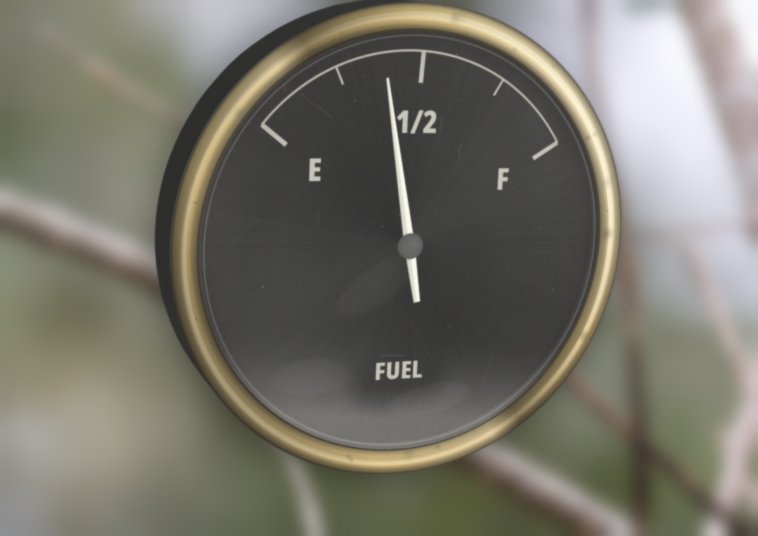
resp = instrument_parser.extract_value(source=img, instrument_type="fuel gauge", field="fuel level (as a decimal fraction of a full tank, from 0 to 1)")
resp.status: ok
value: 0.375
